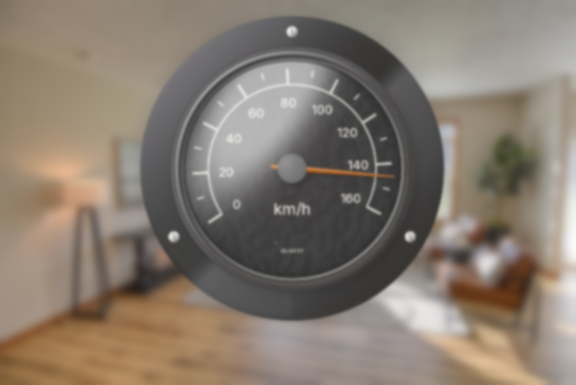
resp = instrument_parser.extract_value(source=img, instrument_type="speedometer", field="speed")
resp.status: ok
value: 145 km/h
